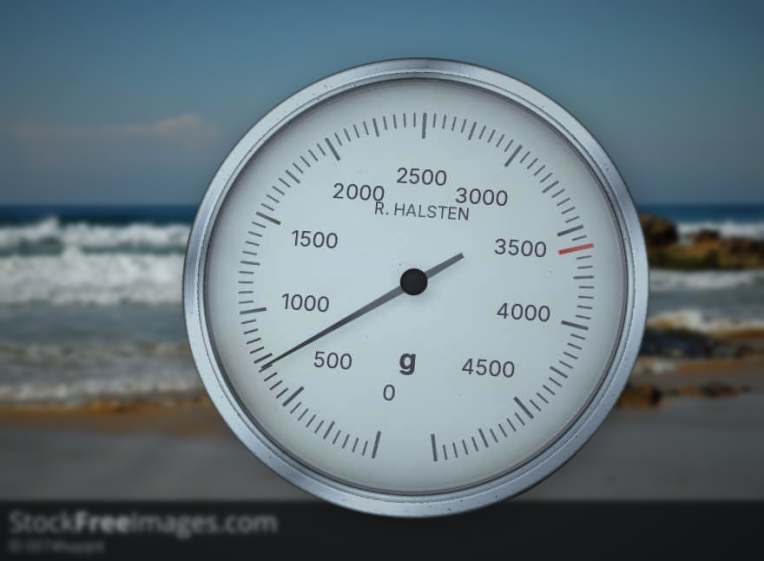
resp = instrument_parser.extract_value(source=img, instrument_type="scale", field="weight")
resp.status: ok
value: 700 g
